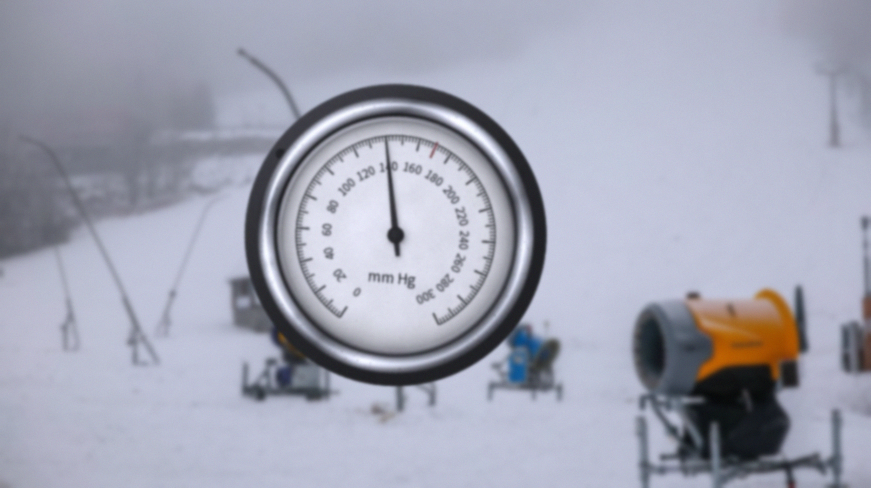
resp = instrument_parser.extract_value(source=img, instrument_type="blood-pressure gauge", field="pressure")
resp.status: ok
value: 140 mmHg
